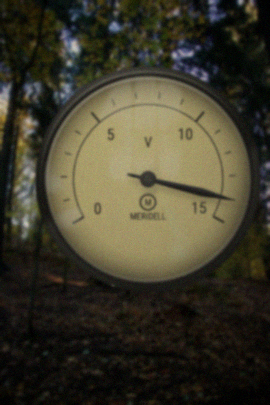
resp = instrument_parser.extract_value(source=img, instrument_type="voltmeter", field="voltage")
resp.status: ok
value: 14 V
